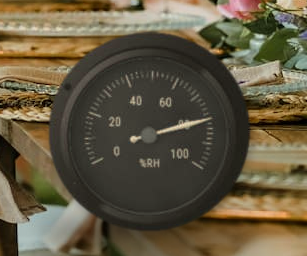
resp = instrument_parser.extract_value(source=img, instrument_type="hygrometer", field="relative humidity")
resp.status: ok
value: 80 %
